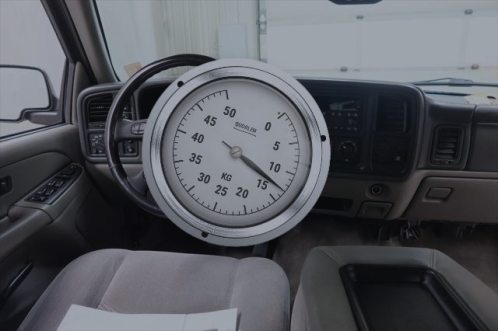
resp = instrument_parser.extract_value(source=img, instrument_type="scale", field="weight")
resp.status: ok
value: 13 kg
